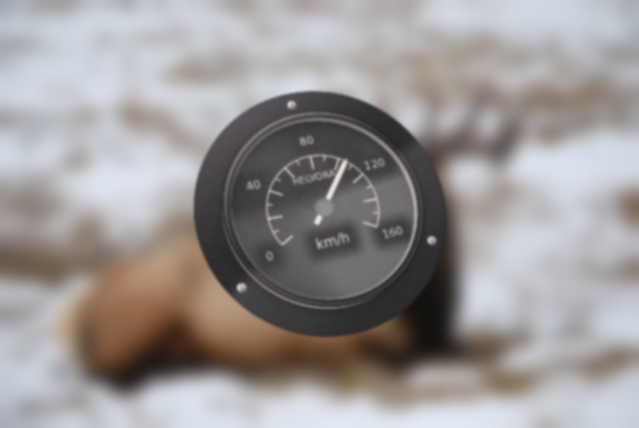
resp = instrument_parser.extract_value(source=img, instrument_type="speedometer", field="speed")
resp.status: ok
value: 105 km/h
